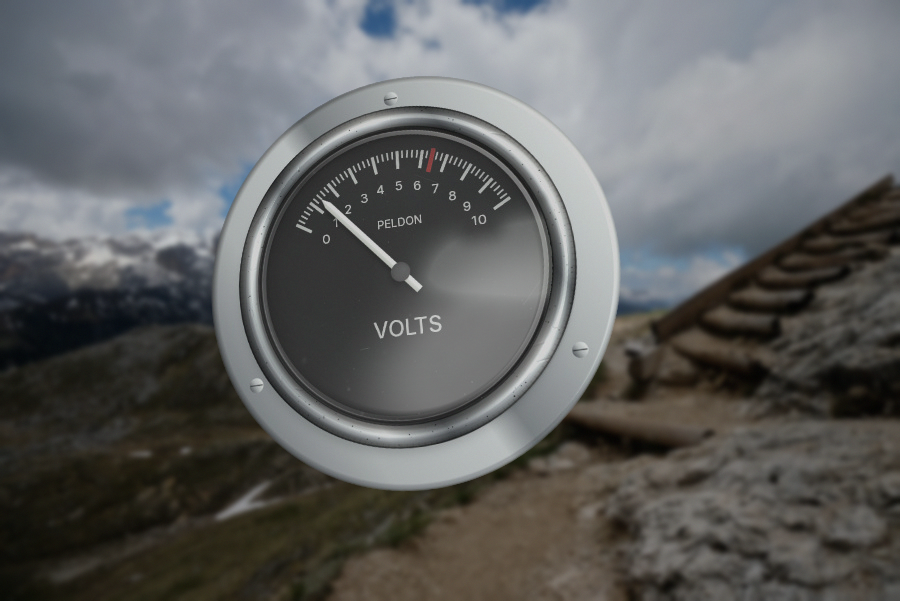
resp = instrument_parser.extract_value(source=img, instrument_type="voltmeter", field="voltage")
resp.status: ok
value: 1.4 V
